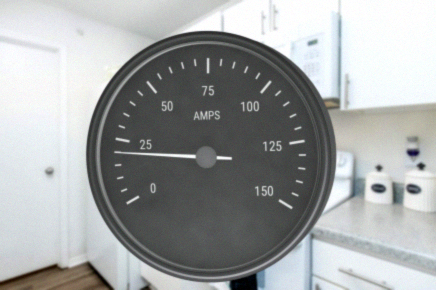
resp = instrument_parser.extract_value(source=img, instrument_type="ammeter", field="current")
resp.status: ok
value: 20 A
